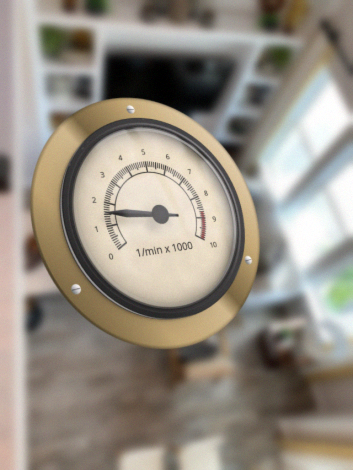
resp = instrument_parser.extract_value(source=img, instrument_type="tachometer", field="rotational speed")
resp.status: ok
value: 1500 rpm
